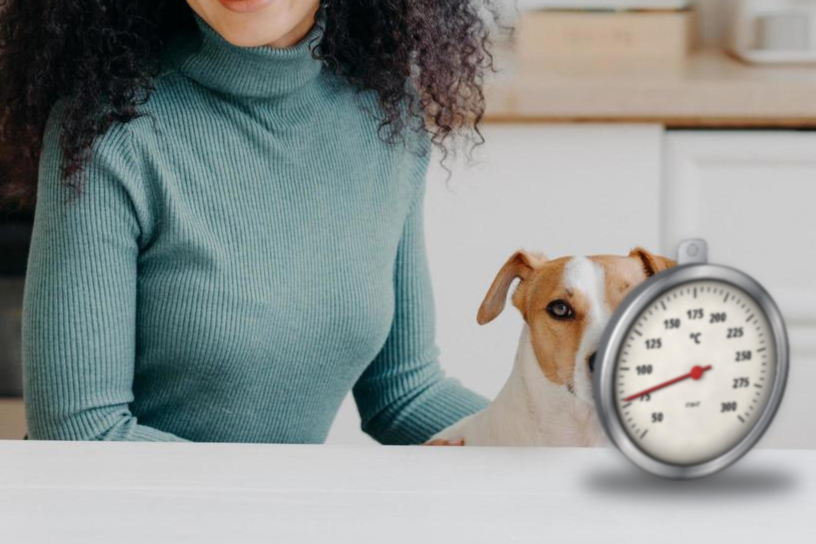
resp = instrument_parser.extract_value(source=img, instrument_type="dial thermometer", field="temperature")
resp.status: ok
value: 80 °C
